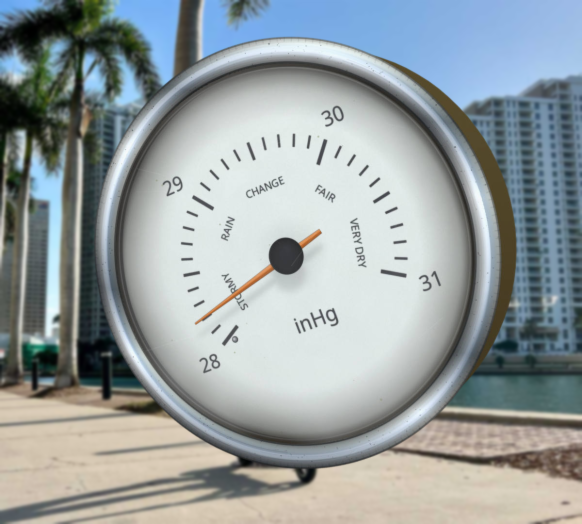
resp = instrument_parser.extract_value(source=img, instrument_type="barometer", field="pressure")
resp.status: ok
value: 28.2 inHg
